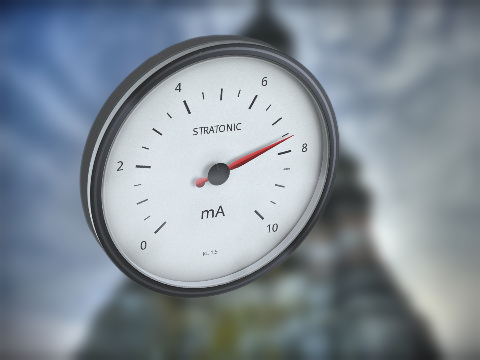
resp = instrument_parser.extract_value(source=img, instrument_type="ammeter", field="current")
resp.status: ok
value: 7.5 mA
